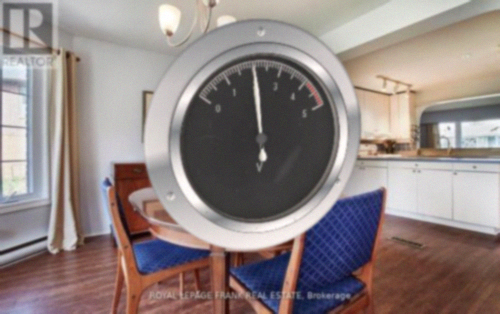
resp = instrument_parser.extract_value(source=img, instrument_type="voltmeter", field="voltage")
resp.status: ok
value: 2 V
